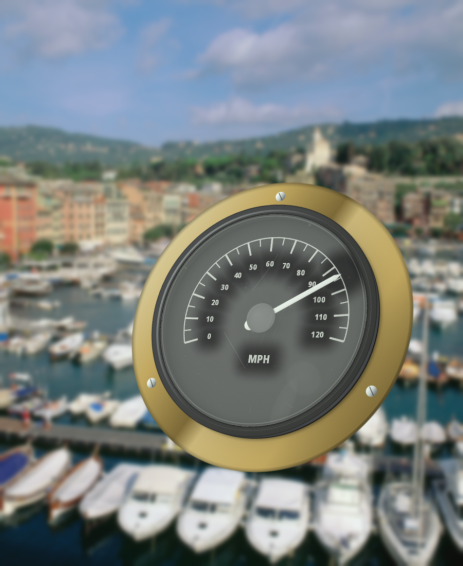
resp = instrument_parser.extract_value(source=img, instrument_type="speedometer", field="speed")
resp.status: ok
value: 95 mph
